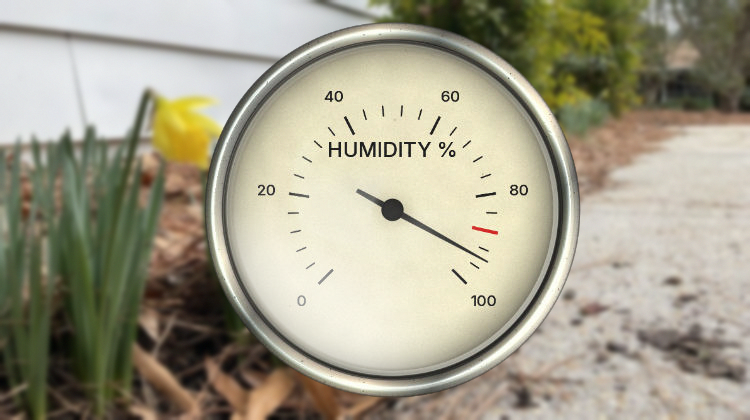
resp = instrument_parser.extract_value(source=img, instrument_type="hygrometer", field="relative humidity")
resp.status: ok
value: 94 %
